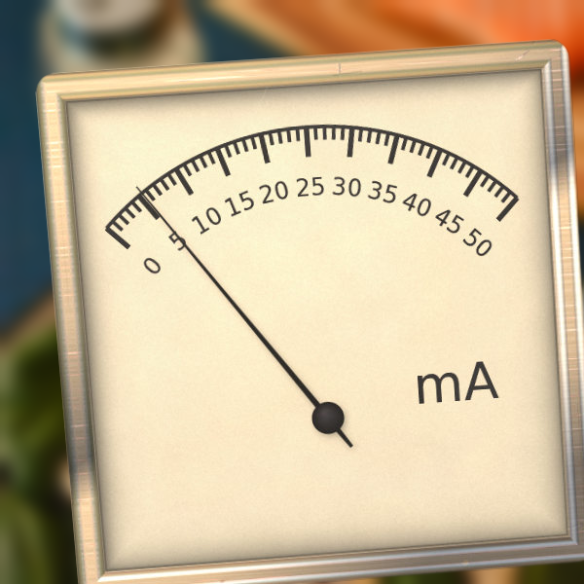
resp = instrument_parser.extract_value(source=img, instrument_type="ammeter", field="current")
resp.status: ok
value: 5.5 mA
